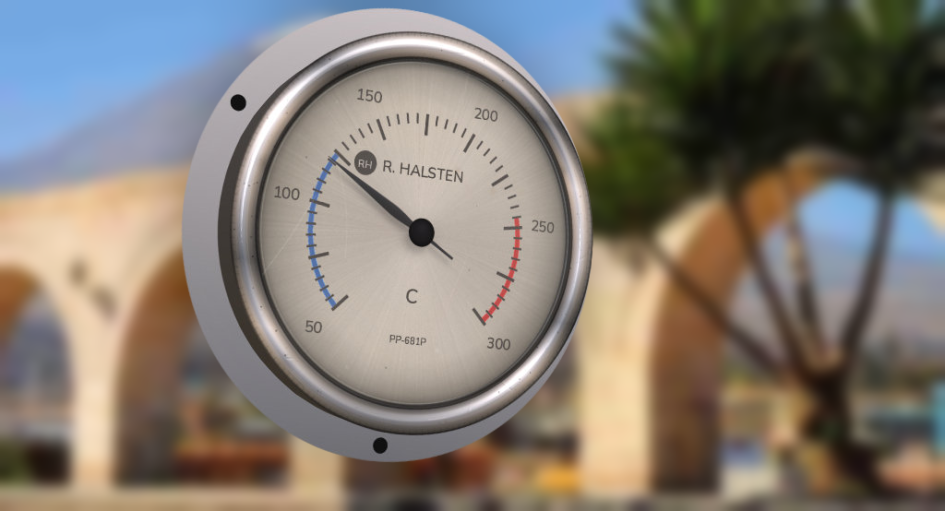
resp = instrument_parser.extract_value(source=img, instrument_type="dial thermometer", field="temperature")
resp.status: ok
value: 120 °C
